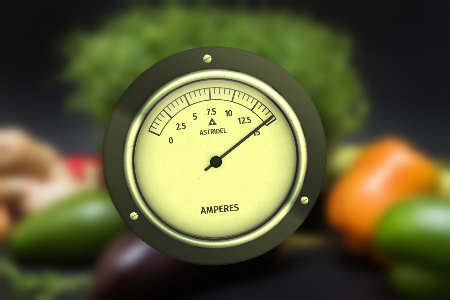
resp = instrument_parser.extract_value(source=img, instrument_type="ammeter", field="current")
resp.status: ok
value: 14.5 A
